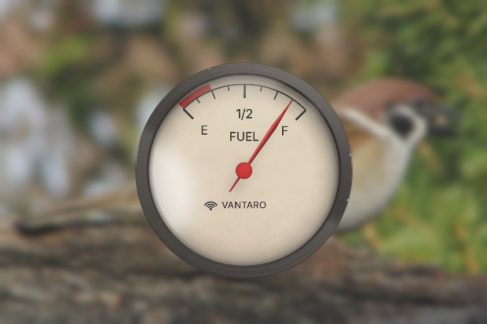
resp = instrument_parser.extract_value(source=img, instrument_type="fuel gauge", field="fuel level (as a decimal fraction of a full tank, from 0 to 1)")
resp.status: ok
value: 0.875
